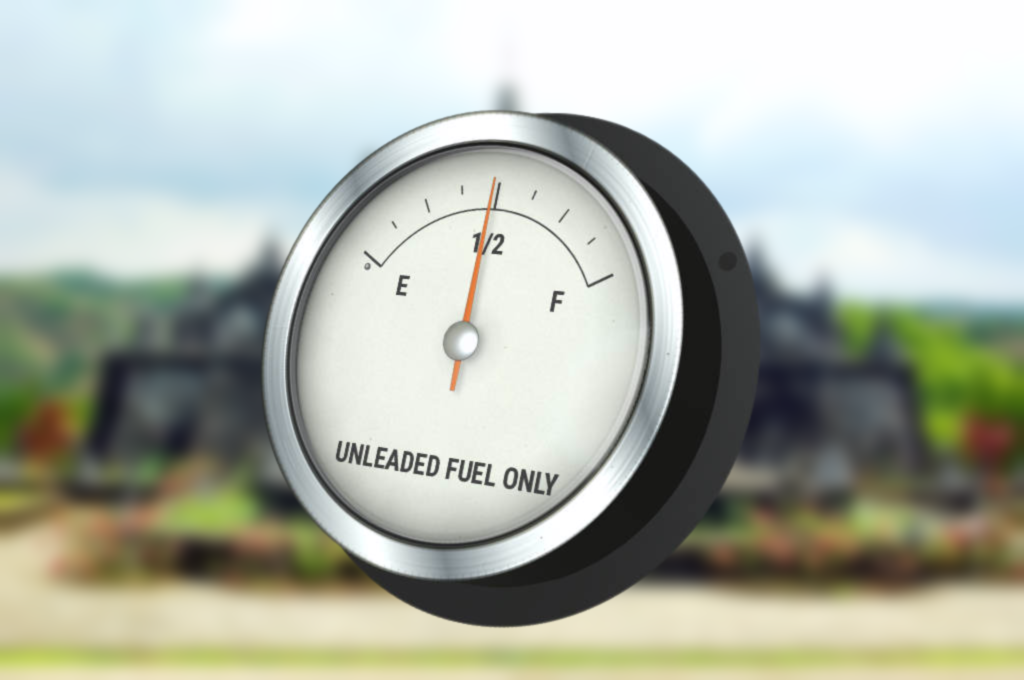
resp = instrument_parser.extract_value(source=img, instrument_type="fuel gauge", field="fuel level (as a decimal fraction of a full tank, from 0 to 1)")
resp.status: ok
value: 0.5
